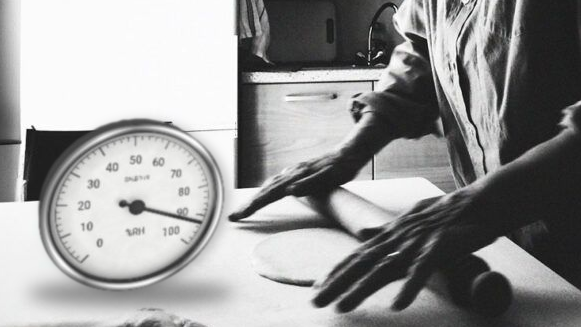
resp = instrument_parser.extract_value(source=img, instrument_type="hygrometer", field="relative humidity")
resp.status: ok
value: 92 %
